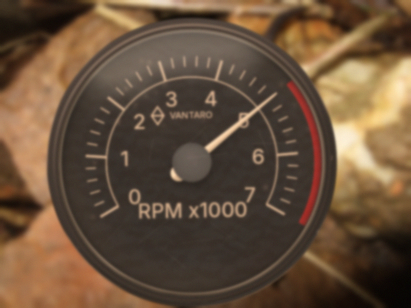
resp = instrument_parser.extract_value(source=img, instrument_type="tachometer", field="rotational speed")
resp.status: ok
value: 5000 rpm
